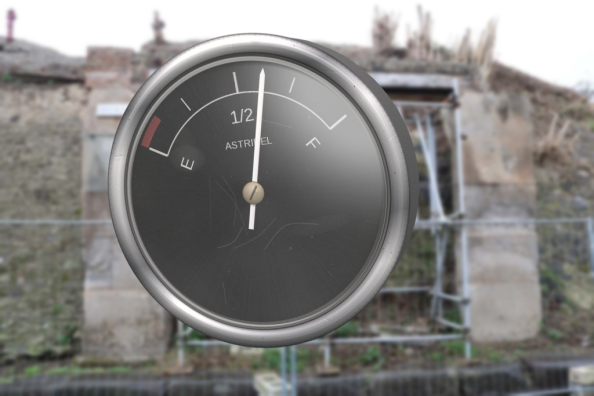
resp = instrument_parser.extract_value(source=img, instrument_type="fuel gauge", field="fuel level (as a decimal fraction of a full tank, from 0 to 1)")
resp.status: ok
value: 0.625
